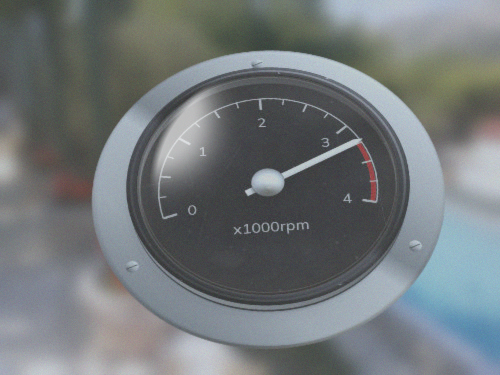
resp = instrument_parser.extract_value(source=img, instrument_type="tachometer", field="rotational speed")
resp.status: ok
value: 3250 rpm
